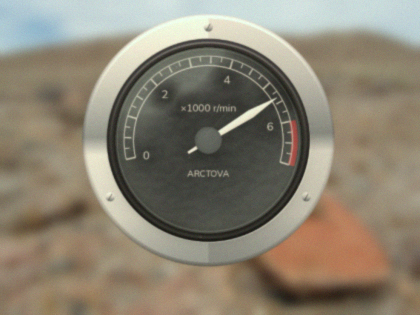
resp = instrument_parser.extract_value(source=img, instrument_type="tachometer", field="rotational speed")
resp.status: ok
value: 5375 rpm
